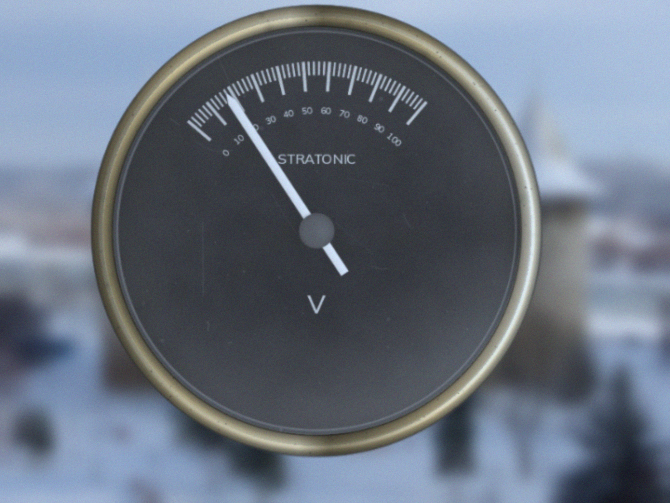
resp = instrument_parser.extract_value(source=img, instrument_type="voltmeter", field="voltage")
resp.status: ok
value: 18 V
